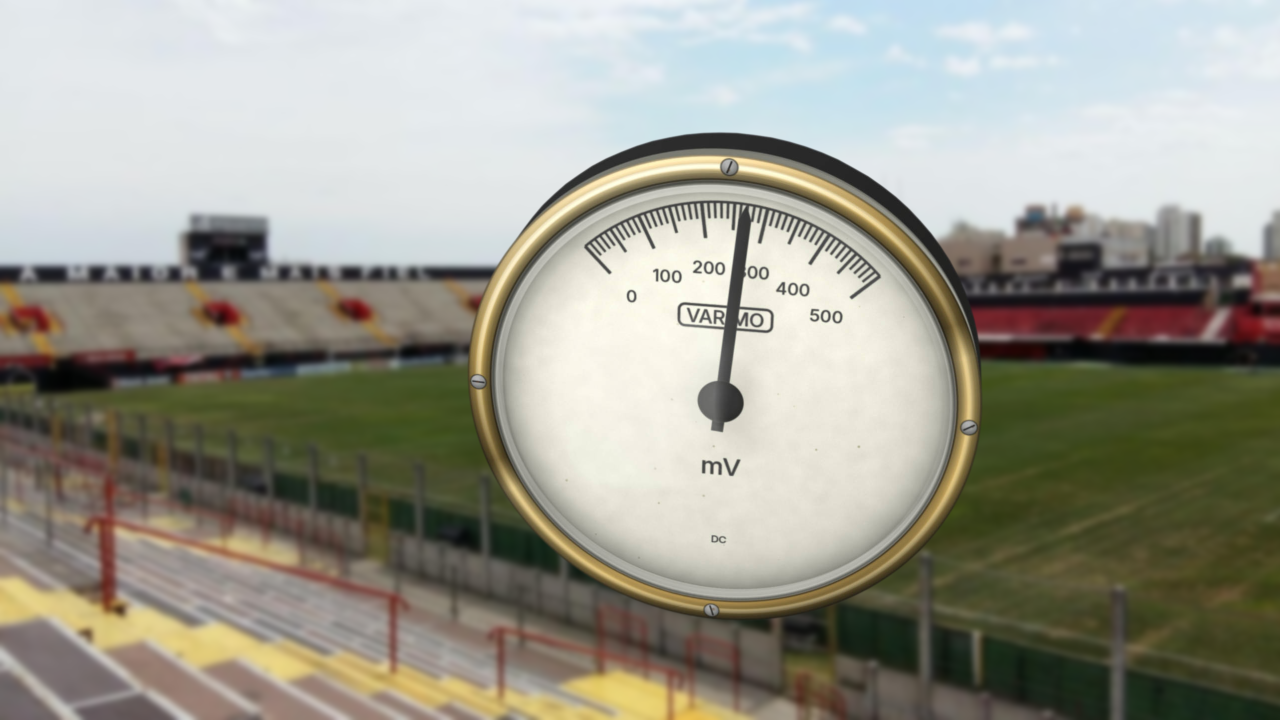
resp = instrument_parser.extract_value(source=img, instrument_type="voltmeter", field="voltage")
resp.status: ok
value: 270 mV
